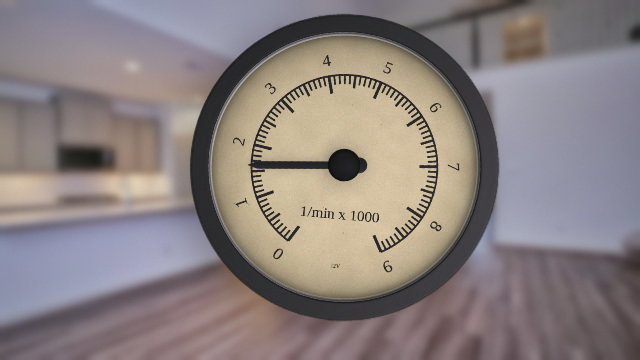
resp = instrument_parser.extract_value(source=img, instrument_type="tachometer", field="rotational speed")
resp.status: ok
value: 1600 rpm
